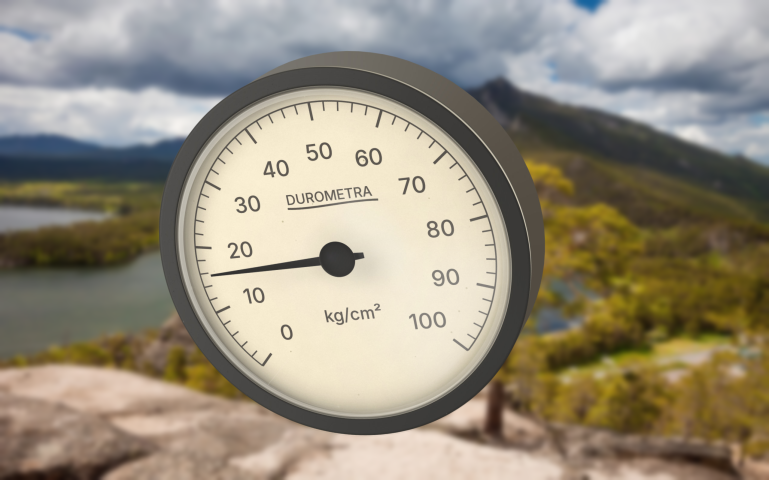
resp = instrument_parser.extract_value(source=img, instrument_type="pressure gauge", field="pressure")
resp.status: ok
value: 16 kg/cm²
